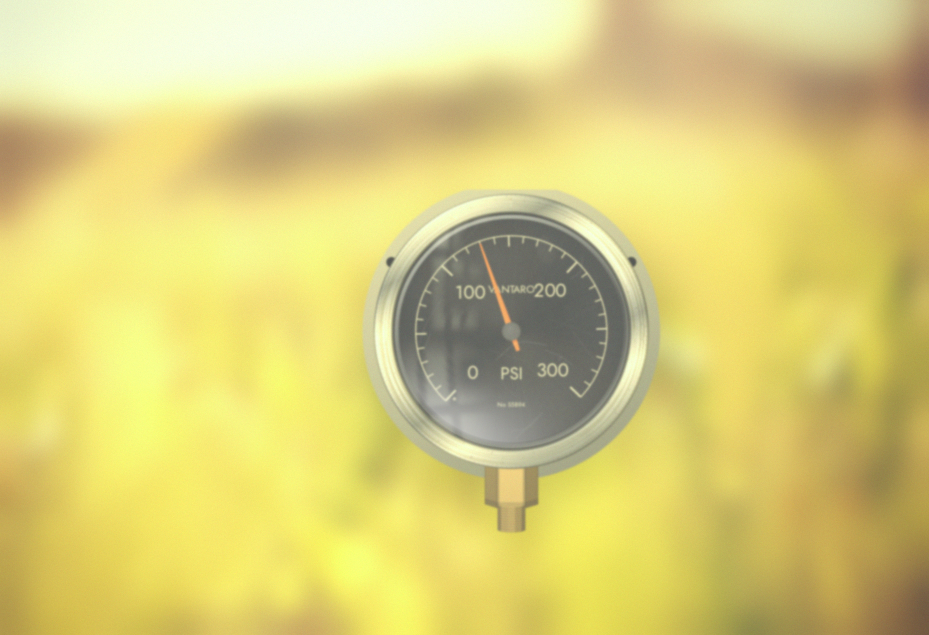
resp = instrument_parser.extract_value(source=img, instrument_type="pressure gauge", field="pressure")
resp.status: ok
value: 130 psi
